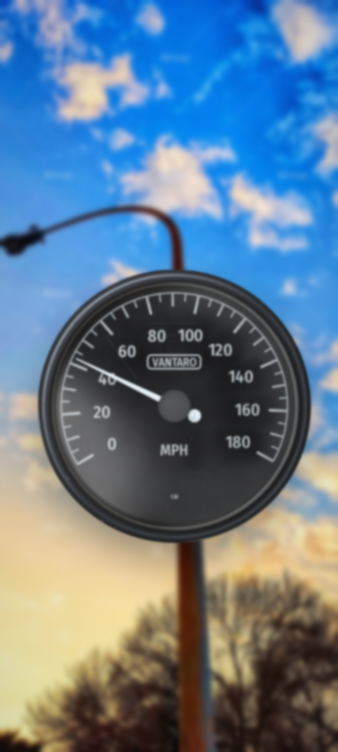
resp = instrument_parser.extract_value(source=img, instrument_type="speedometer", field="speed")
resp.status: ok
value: 42.5 mph
